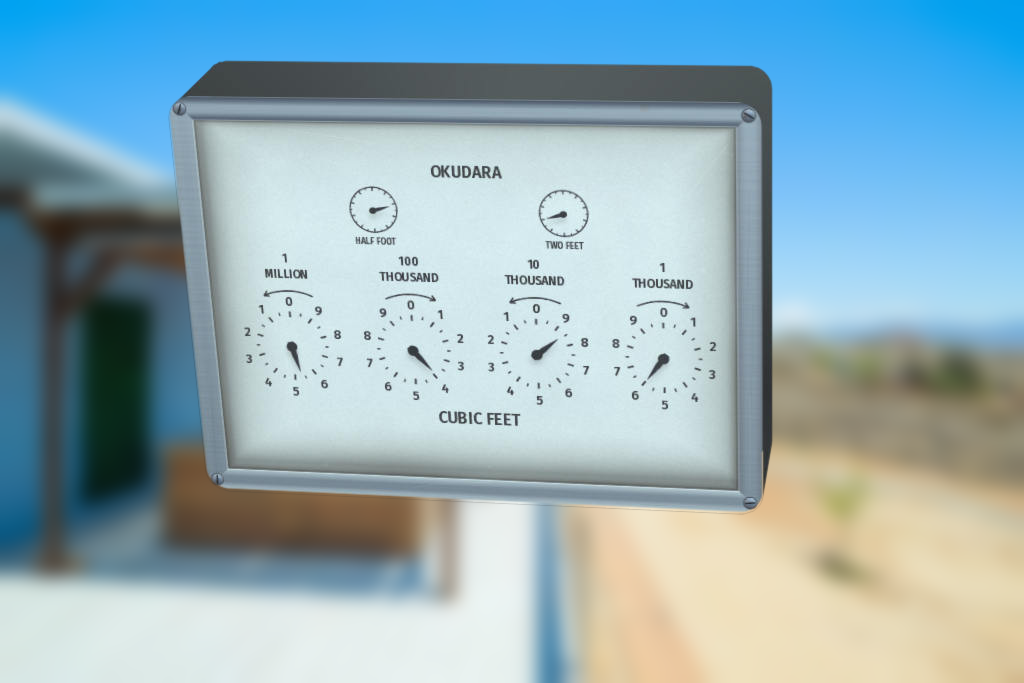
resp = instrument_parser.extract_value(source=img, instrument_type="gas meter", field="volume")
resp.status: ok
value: 538600 ft³
